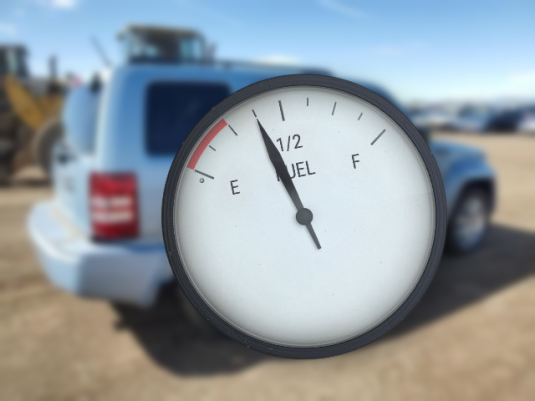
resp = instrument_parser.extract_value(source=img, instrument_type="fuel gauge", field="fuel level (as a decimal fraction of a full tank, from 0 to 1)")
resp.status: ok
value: 0.375
